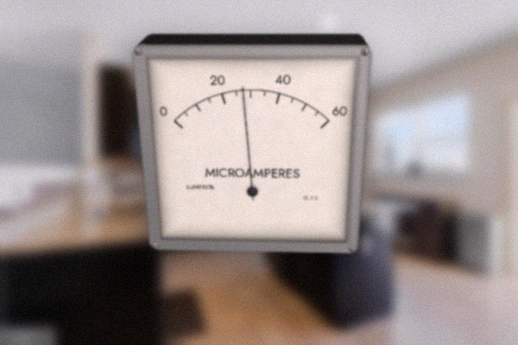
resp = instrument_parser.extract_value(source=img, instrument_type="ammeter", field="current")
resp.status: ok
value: 27.5 µA
